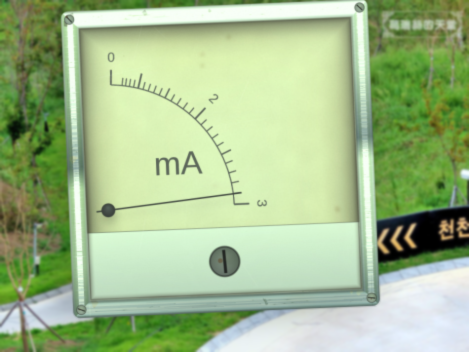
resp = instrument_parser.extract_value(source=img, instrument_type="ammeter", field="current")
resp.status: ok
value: 2.9 mA
